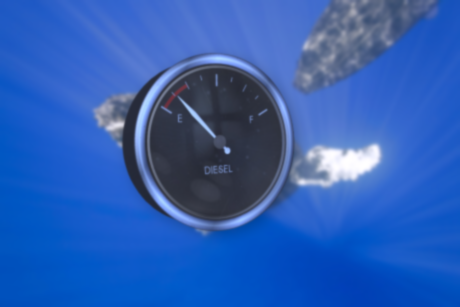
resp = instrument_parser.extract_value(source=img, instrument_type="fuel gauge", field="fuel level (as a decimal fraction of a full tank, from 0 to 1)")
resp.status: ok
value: 0.125
